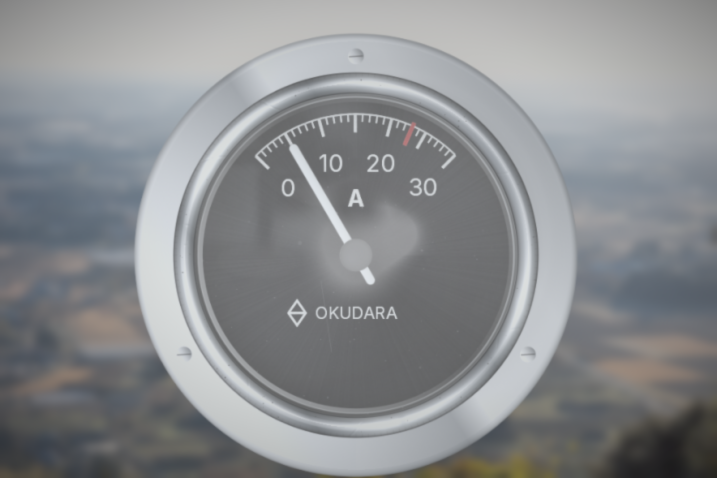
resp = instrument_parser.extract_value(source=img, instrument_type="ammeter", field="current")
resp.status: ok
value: 5 A
